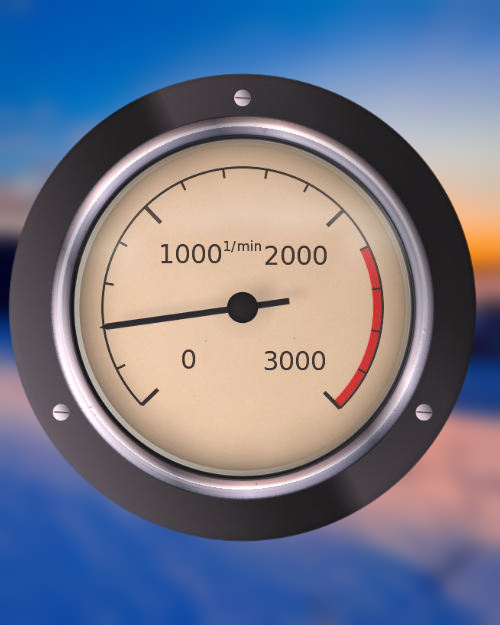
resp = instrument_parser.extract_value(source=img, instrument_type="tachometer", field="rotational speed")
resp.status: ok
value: 400 rpm
